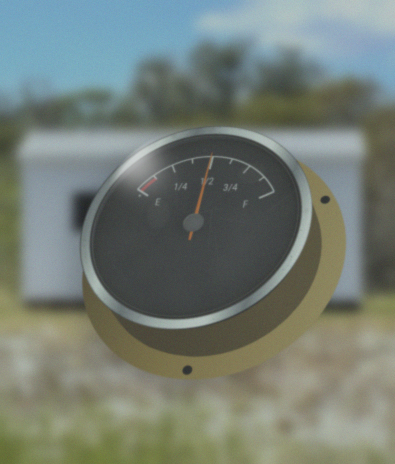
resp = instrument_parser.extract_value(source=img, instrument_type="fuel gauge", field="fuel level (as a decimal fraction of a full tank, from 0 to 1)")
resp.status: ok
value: 0.5
